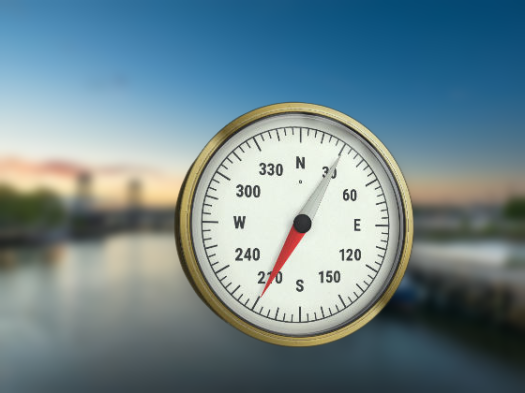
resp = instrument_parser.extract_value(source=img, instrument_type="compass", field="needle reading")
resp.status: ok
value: 210 °
